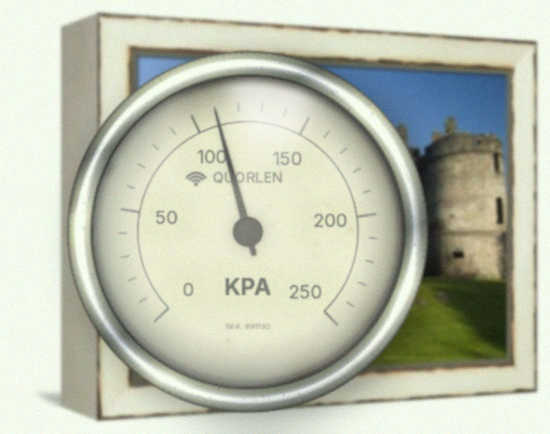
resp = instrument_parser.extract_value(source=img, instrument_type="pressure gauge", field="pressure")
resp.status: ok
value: 110 kPa
